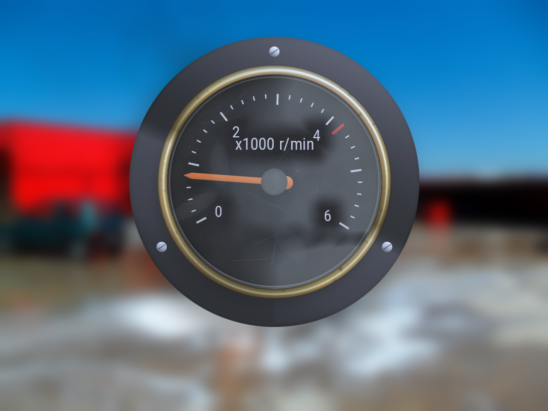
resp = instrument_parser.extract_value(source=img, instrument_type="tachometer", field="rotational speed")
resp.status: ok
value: 800 rpm
